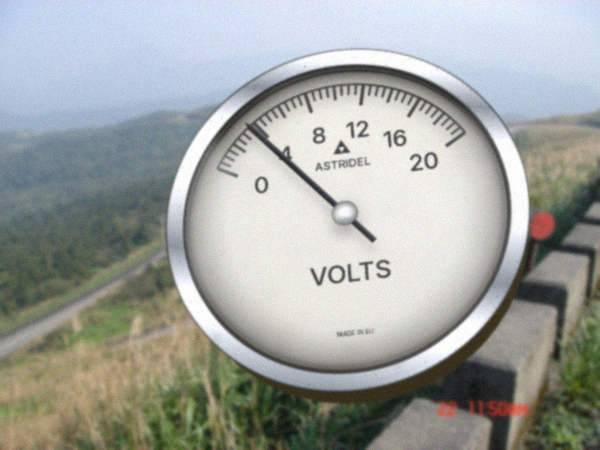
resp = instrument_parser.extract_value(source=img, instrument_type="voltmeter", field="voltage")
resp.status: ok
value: 3.5 V
